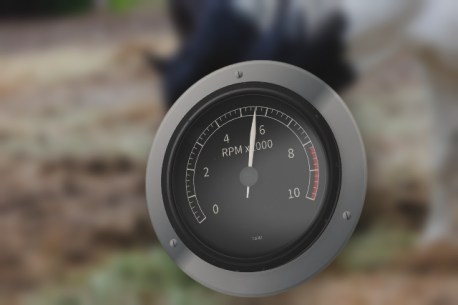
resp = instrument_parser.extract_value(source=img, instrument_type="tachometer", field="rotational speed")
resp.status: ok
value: 5600 rpm
